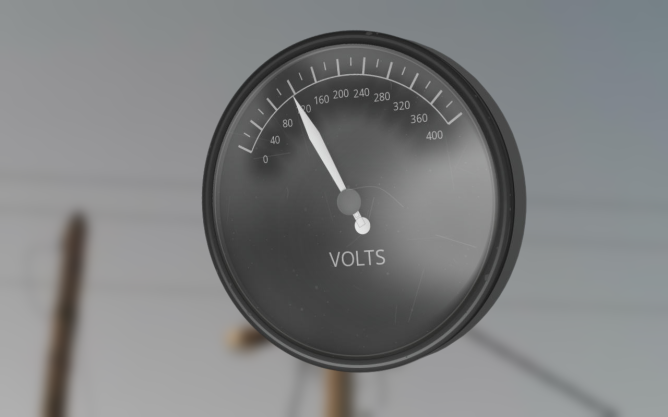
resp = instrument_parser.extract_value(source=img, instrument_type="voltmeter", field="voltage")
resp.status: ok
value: 120 V
